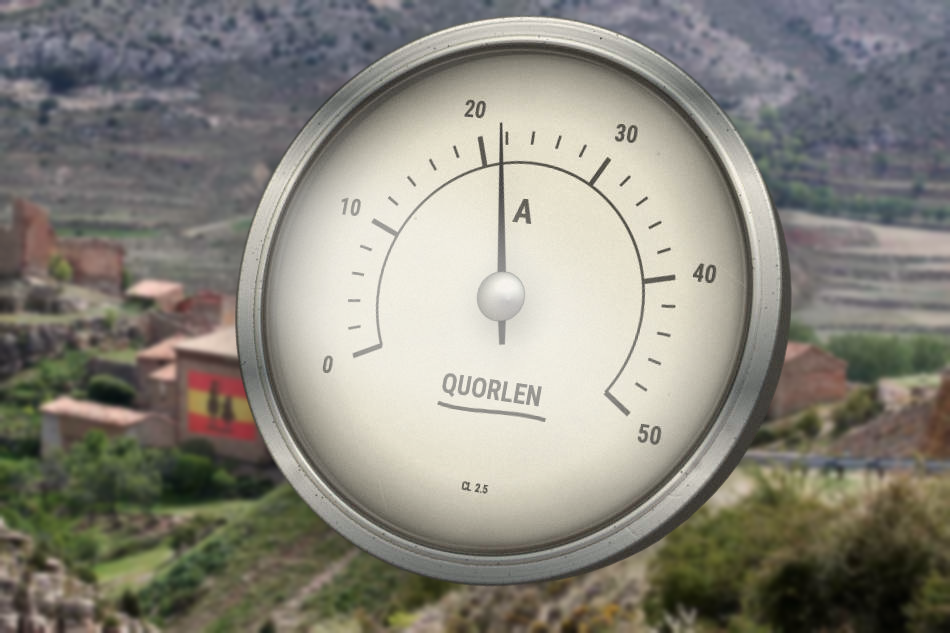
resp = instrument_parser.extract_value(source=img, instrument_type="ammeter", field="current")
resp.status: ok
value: 22 A
